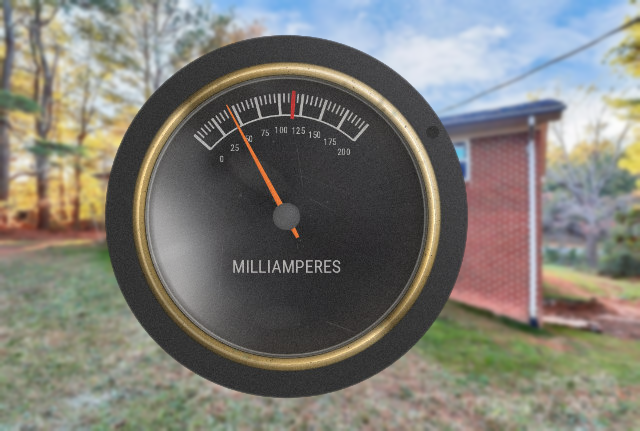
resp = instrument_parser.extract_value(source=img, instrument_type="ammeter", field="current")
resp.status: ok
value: 45 mA
